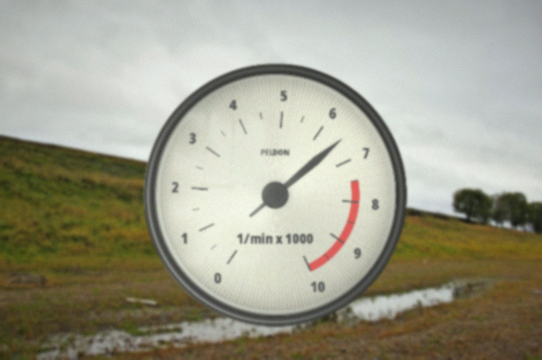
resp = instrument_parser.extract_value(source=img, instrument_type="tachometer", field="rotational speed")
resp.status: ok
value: 6500 rpm
